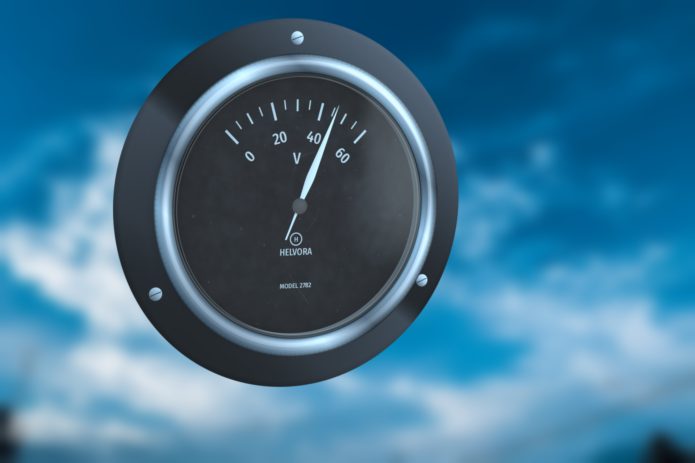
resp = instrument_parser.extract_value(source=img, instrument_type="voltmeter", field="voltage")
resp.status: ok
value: 45 V
